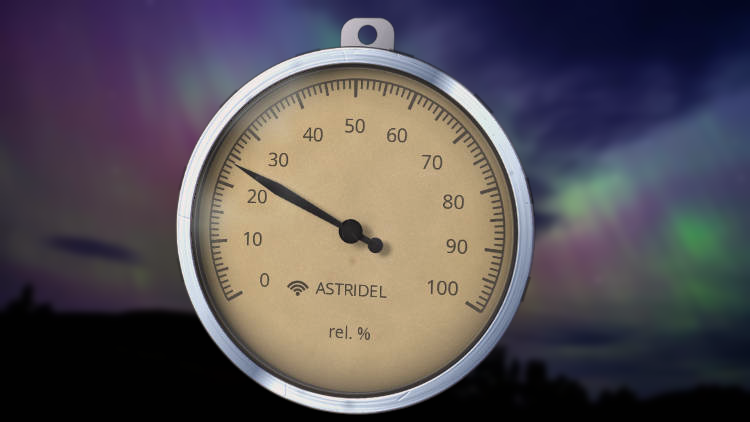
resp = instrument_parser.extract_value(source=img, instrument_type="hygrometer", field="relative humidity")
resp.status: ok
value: 24 %
